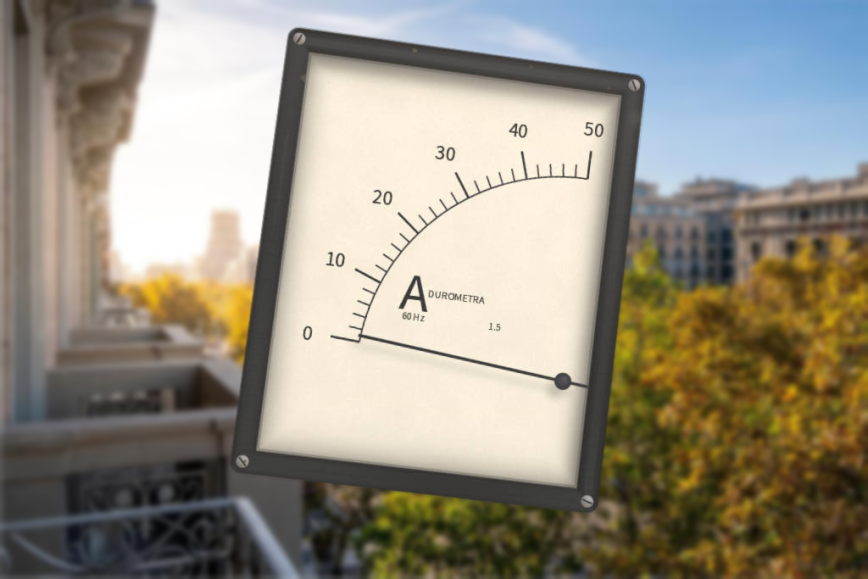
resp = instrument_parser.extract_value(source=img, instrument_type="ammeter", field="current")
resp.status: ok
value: 1 A
